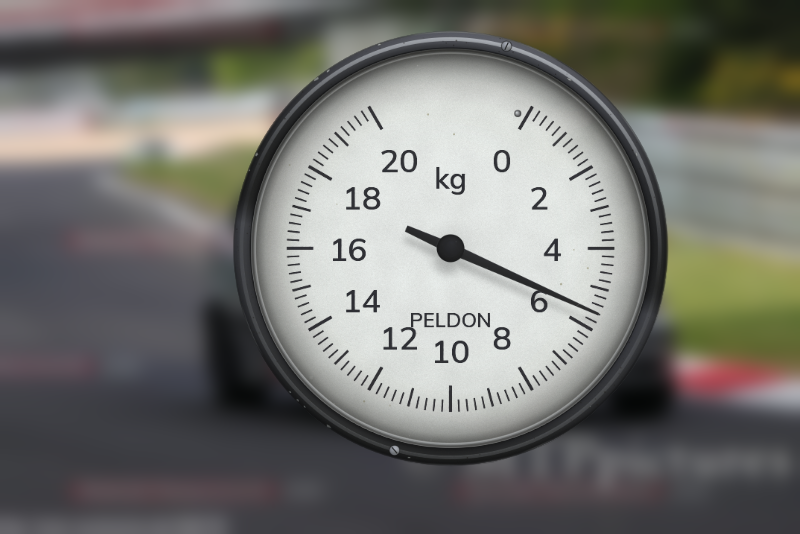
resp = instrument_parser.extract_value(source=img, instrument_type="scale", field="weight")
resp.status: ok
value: 5.6 kg
